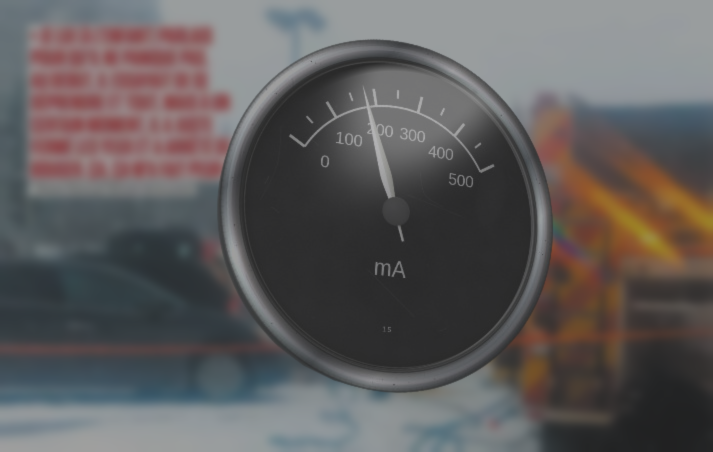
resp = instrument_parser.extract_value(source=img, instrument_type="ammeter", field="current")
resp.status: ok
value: 175 mA
